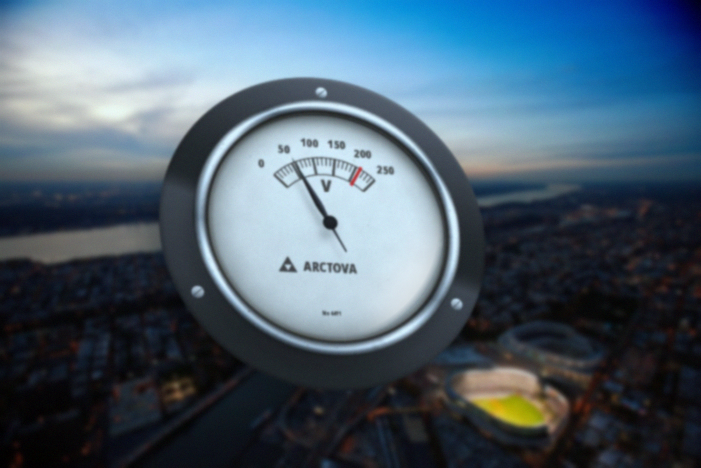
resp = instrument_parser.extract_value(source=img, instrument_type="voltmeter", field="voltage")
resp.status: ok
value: 50 V
